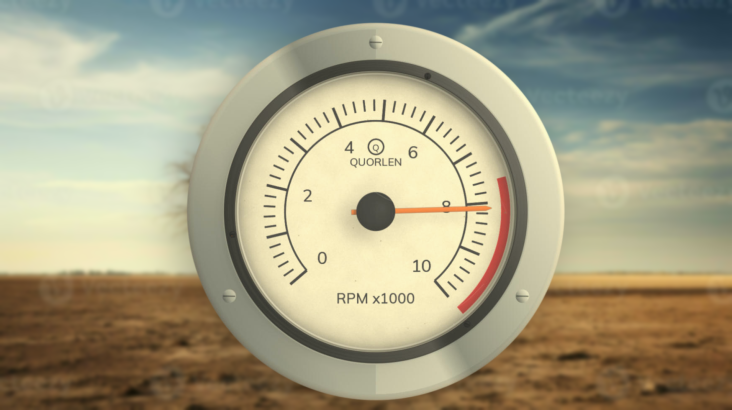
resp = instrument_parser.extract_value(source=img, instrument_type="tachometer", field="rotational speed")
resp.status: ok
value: 8100 rpm
